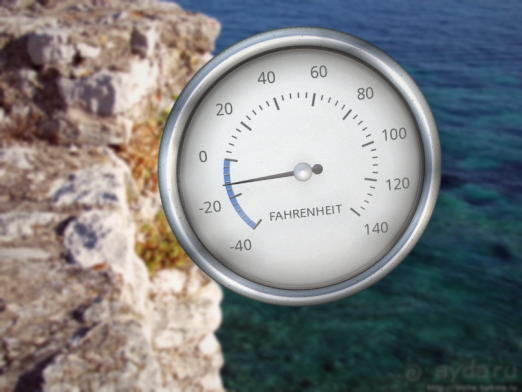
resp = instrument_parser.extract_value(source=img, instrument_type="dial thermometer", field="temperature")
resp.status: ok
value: -12 °F
